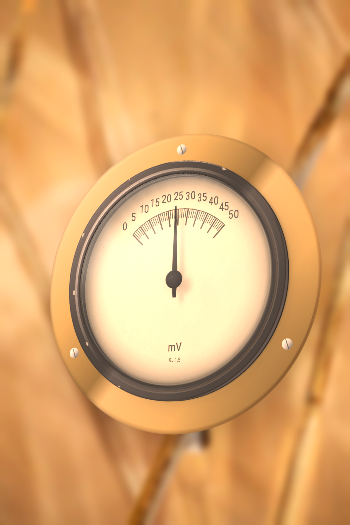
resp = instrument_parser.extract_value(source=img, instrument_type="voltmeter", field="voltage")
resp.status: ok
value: 25 mV
